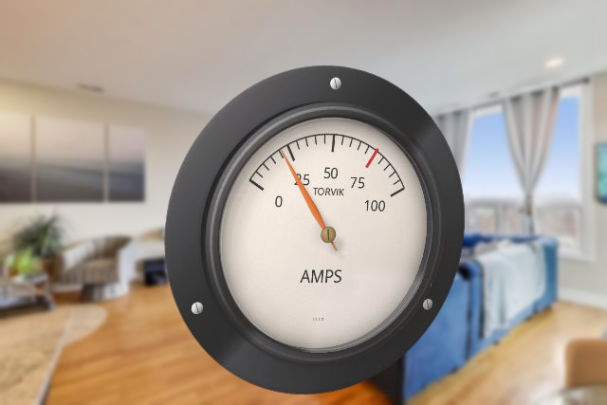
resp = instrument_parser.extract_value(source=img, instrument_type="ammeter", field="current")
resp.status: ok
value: 20 A
